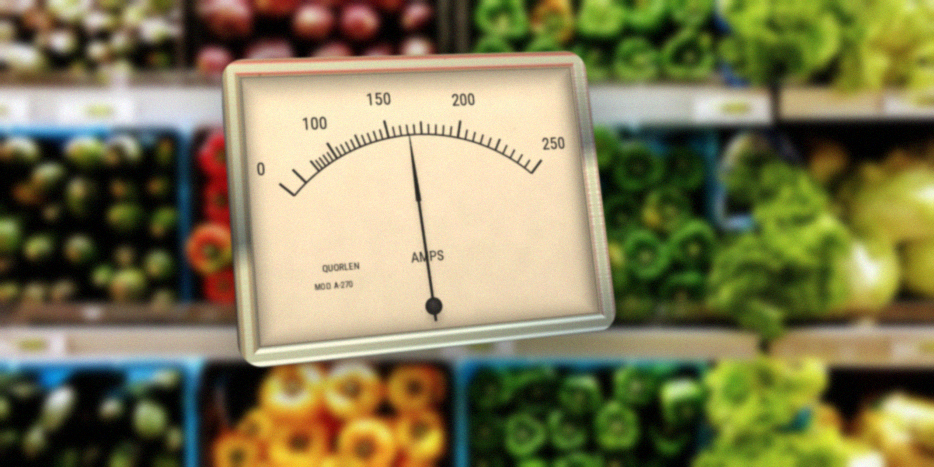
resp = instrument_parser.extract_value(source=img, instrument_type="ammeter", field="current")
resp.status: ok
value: 165 A
